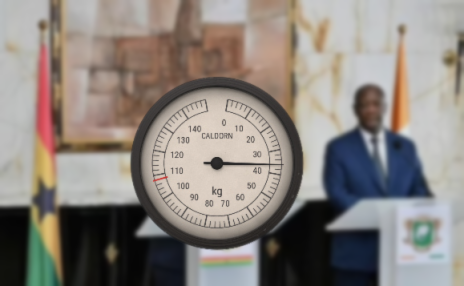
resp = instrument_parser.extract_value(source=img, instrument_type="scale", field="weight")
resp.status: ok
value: 36 kg
